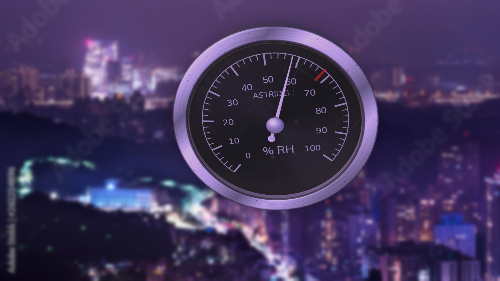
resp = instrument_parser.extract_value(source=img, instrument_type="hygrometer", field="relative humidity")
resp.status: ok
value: 58 %
